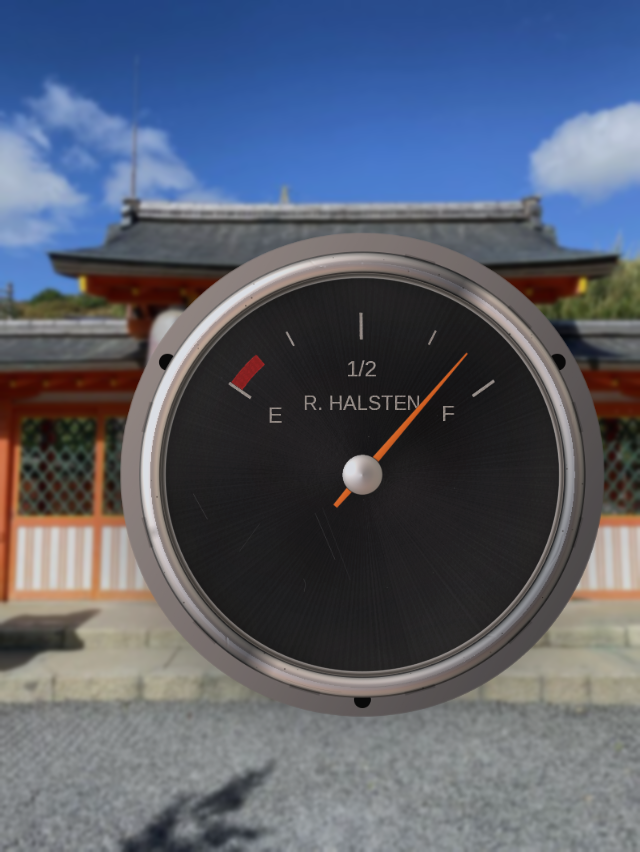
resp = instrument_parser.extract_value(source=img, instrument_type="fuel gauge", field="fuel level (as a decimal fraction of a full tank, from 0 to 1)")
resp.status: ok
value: 0.875
